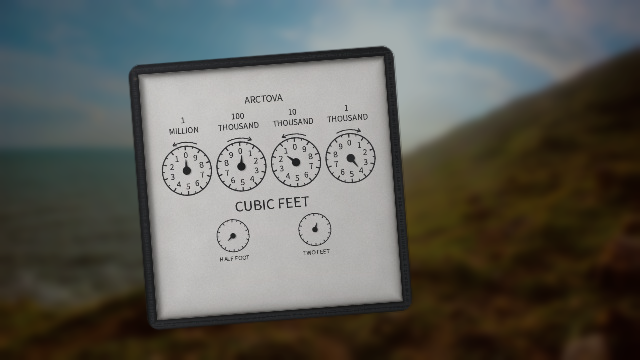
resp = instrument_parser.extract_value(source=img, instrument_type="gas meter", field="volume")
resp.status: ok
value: 1400 ft³
